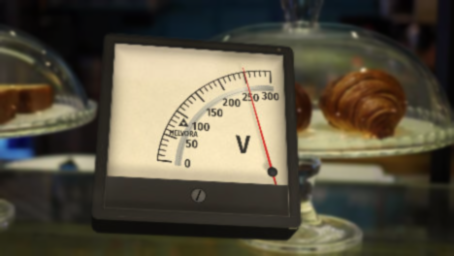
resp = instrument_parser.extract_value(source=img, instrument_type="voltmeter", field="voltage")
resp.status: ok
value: 250 V
